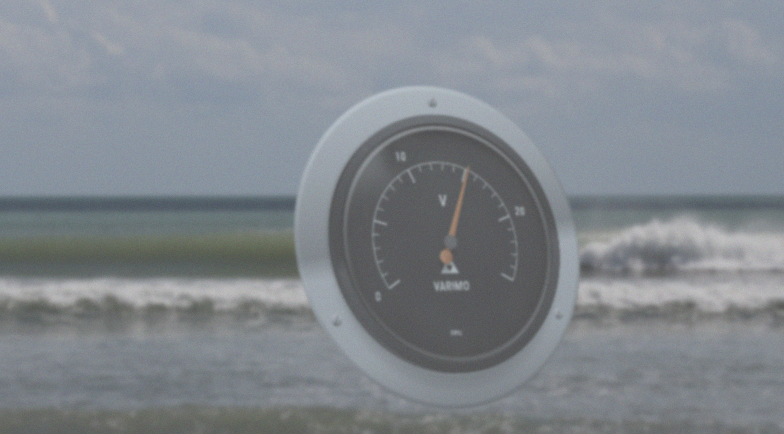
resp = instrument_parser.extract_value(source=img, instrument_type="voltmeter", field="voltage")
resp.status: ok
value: 15 V
